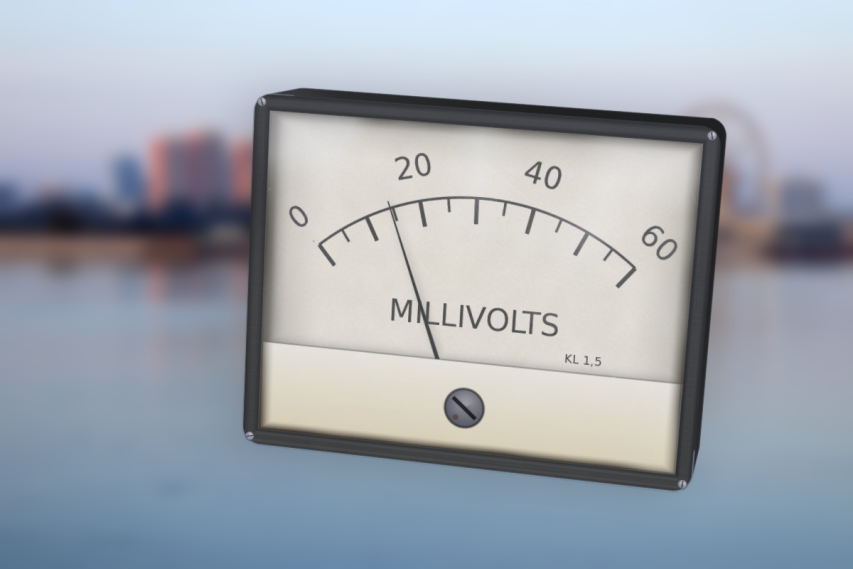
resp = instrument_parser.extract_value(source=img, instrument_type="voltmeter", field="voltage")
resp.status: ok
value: 15 mV
